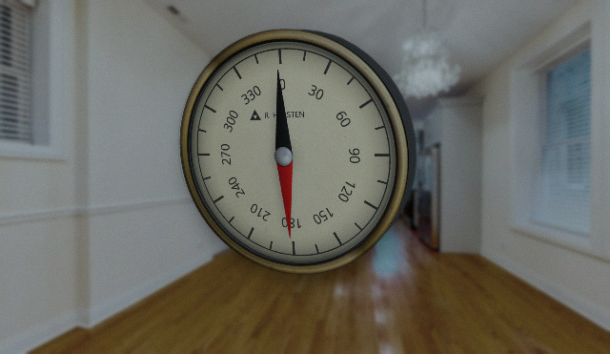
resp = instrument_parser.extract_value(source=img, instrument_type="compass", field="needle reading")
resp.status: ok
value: 180 °
